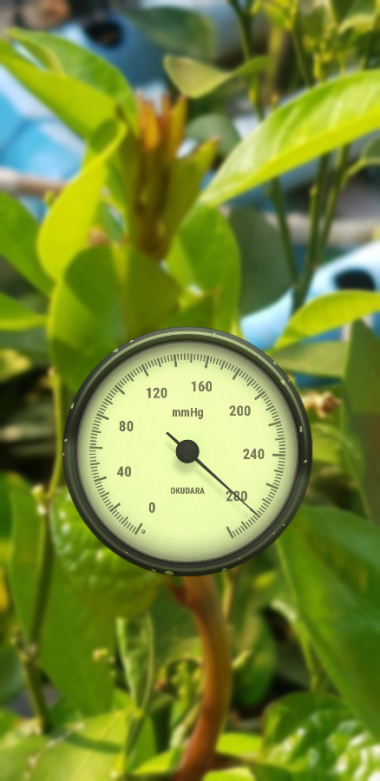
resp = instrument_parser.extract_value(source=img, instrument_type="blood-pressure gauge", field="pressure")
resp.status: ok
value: 280 mmHg
